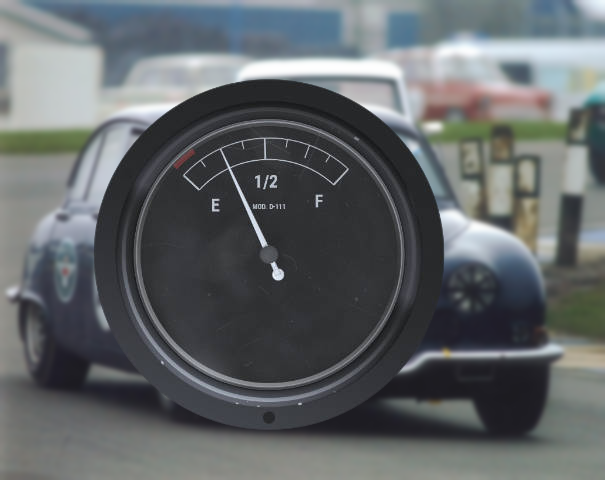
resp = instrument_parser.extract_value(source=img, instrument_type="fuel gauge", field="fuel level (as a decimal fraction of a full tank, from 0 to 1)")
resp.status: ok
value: 0.25
